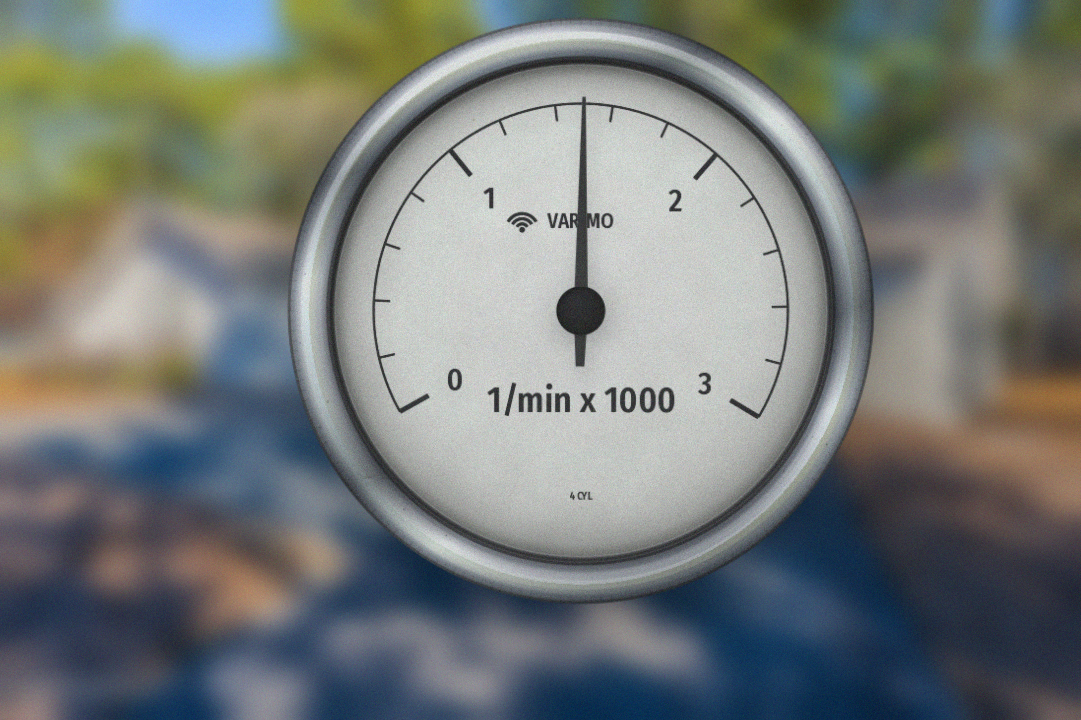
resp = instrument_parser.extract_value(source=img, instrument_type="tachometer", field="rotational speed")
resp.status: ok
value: 1500 rpm
